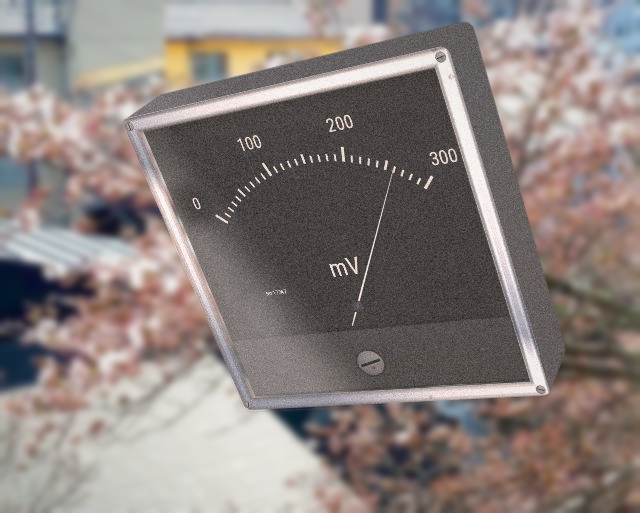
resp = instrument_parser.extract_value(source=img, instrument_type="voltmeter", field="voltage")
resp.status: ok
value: 260 mV
